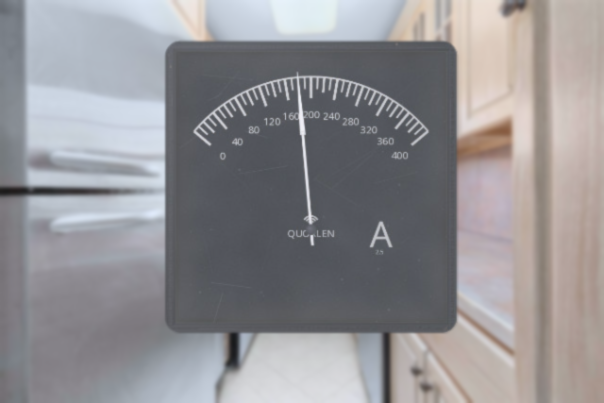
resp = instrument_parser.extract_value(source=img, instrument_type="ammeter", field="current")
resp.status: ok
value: 180 A
